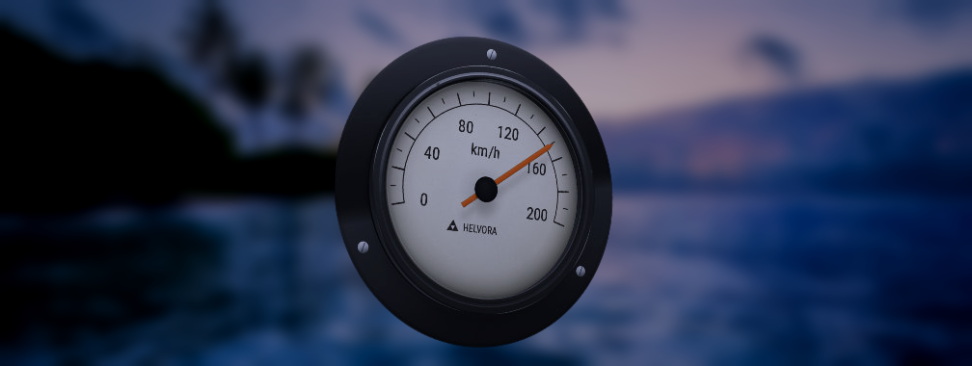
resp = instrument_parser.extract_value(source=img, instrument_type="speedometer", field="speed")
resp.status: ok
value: 150 km/h
